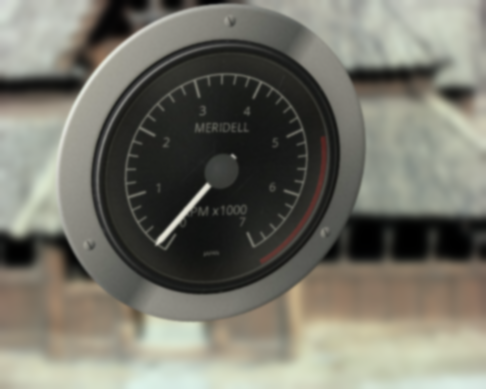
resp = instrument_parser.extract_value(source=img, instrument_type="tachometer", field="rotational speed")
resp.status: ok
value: 200 rpm
